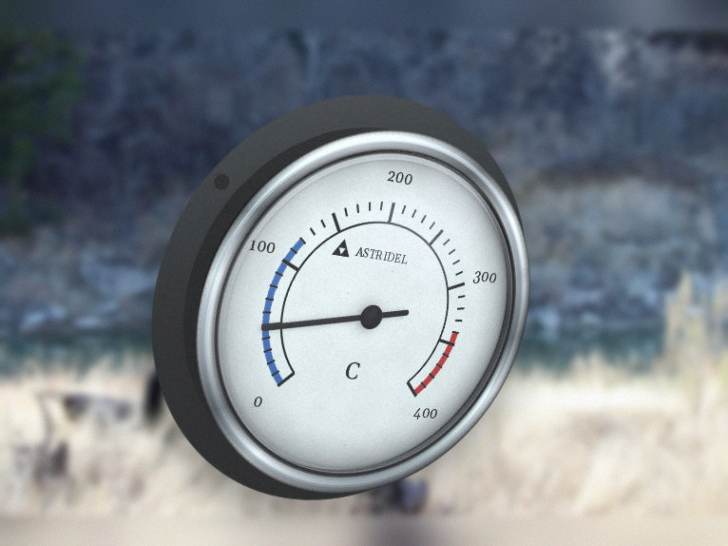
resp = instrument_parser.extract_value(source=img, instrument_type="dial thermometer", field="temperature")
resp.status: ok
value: 50 °C
